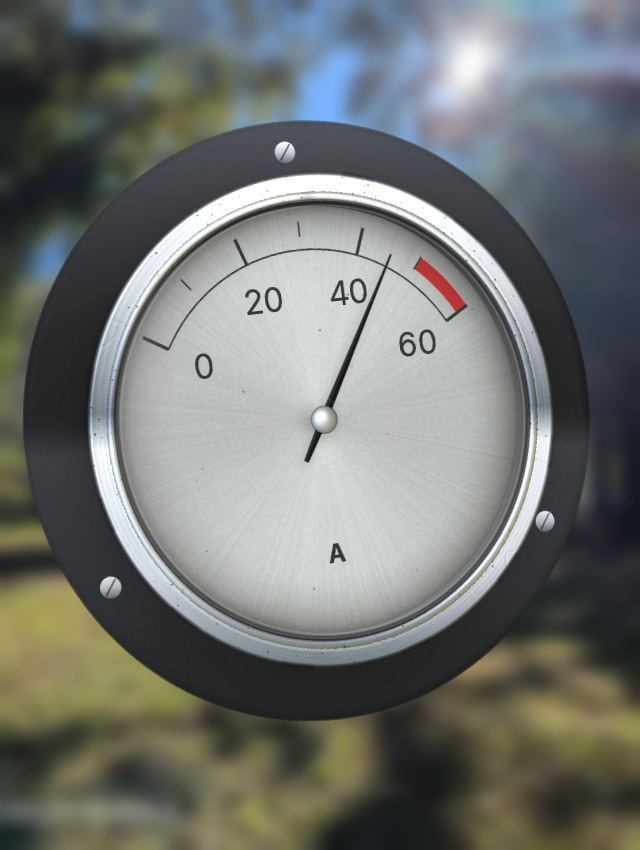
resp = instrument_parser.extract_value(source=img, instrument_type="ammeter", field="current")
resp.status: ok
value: 45 A
